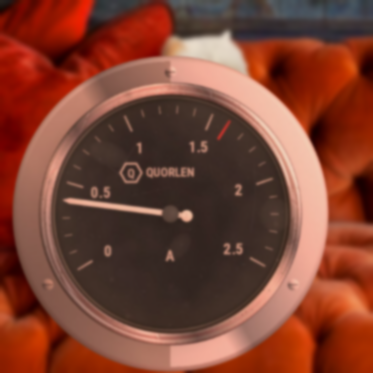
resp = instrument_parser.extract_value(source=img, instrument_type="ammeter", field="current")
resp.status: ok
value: 0.4 A
